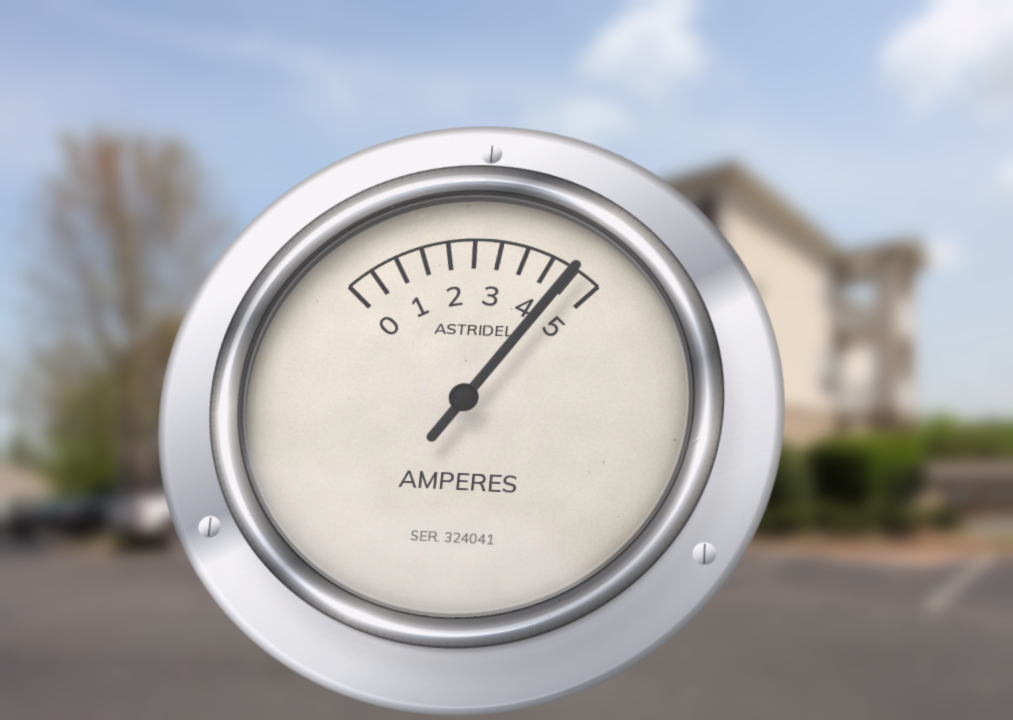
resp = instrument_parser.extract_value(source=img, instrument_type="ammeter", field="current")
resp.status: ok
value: 4.5 A
